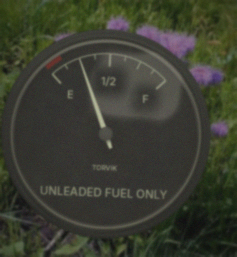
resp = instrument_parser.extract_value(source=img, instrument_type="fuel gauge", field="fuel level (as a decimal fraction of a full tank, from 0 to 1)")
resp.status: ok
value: 0.25
